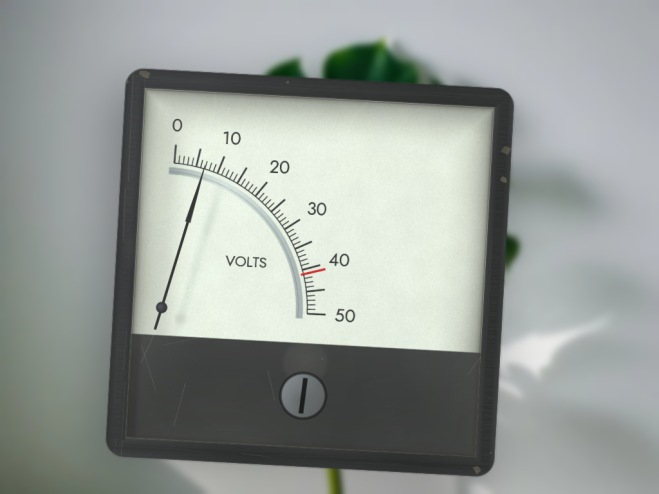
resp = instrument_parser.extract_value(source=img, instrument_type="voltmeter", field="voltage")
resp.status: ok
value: 7 V
